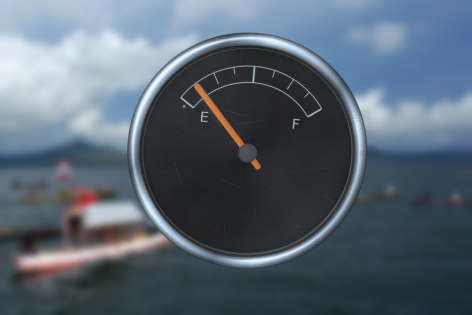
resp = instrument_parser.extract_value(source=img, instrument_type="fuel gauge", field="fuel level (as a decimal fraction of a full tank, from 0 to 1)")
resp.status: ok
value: 0.125
